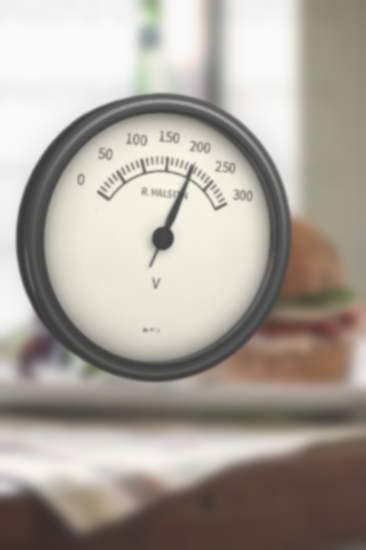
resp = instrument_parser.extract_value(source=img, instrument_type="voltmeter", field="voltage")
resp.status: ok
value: 200 V
